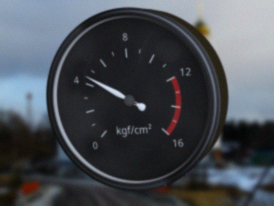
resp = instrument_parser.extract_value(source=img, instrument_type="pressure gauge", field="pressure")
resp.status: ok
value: 4.5 kg/cm²
